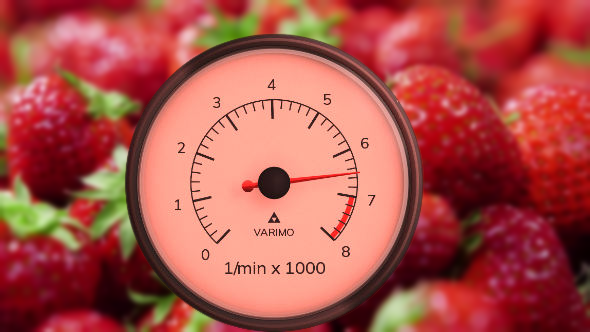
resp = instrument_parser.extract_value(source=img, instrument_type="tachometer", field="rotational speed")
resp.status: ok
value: 6500 rpm
